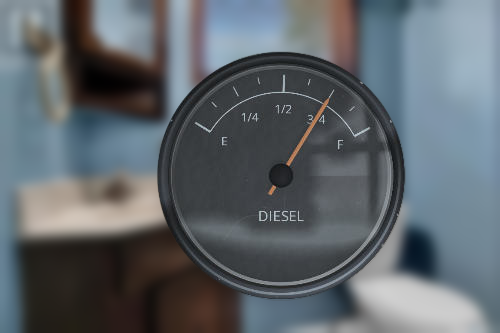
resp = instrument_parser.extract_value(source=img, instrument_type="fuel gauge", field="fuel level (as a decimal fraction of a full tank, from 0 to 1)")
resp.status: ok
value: 0.75
